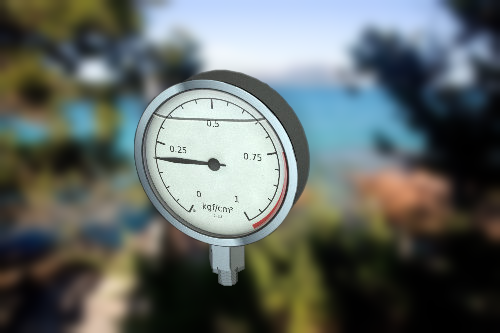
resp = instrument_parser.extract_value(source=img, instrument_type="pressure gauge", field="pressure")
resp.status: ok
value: 0.2 kg/cm²
